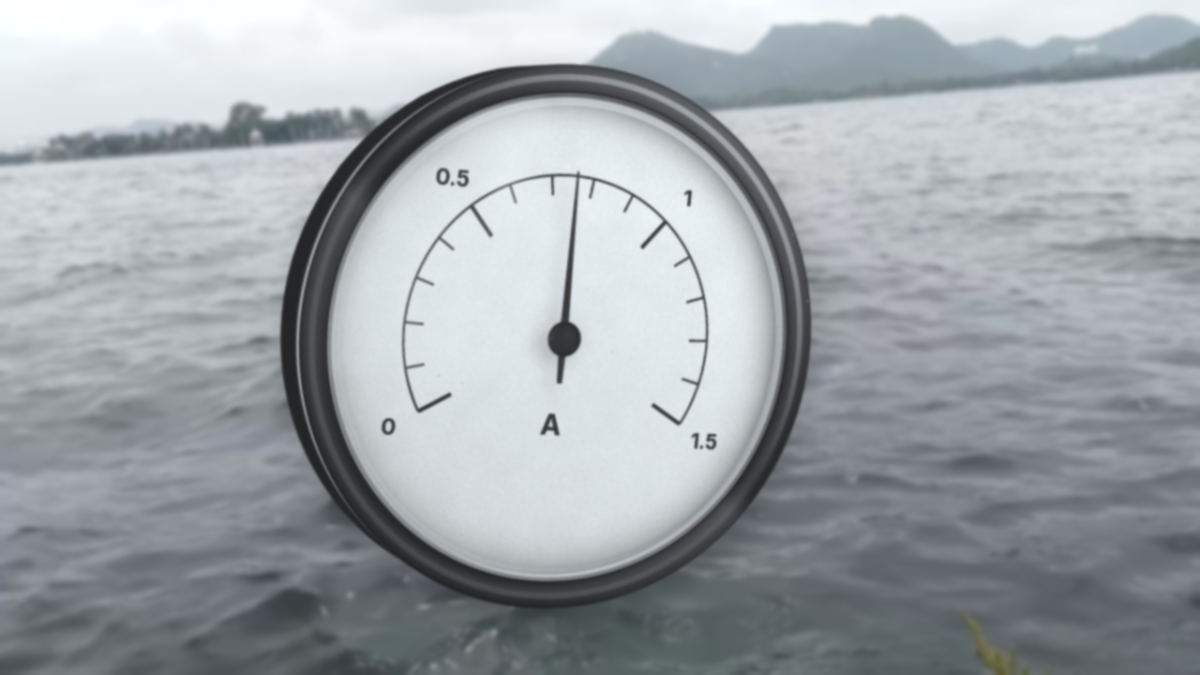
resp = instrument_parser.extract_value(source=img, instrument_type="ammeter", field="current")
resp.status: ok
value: 0.75 A
